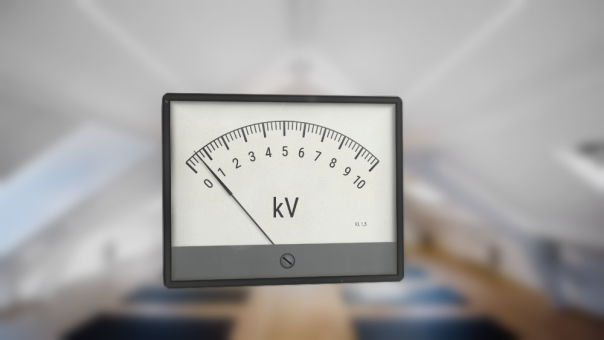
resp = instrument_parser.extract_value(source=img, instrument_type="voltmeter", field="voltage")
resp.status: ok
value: 0.6 kV
